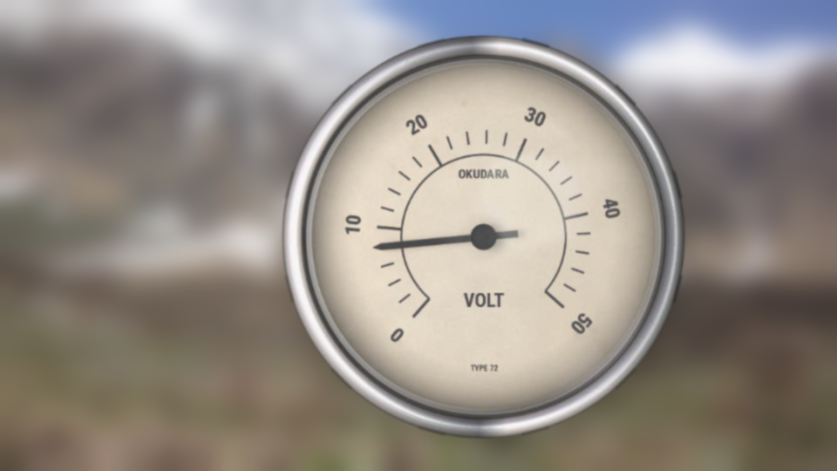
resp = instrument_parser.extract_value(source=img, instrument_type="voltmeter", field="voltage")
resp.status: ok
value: 8 V
